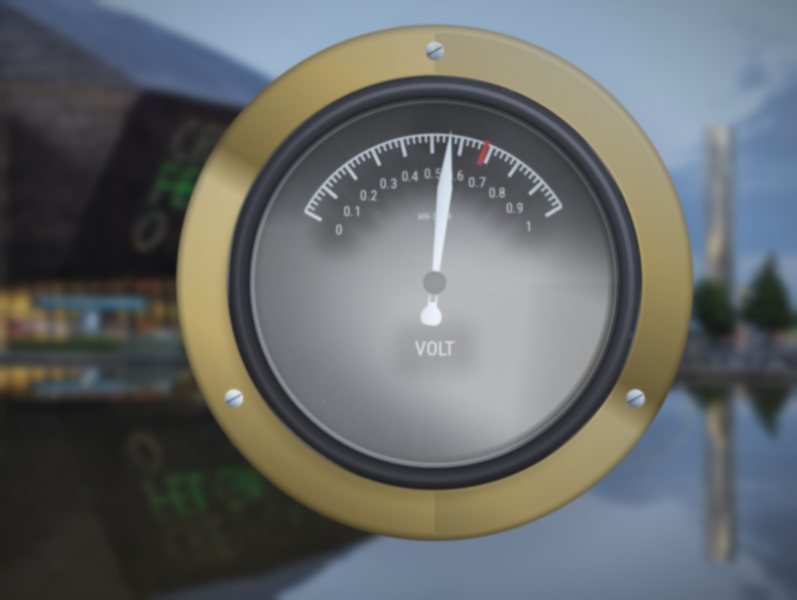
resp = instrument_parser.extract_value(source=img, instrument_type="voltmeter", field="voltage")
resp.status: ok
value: 0.56 V
